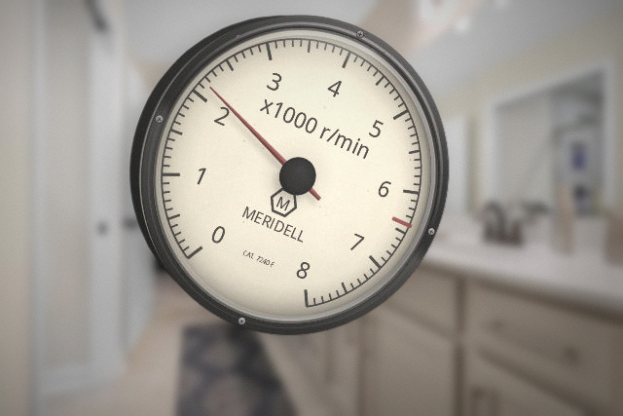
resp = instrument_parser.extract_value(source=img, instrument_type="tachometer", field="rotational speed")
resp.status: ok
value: 2150 rpm
